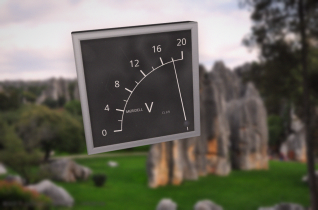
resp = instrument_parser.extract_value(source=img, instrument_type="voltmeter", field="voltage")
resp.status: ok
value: 18 V
